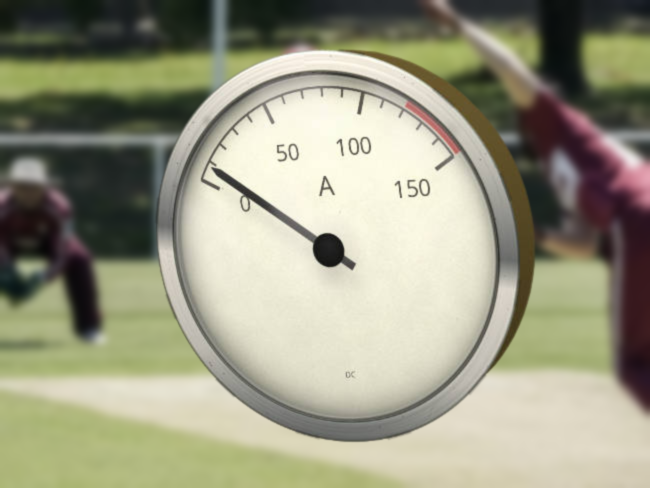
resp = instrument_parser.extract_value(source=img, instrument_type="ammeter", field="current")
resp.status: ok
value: 10 A
